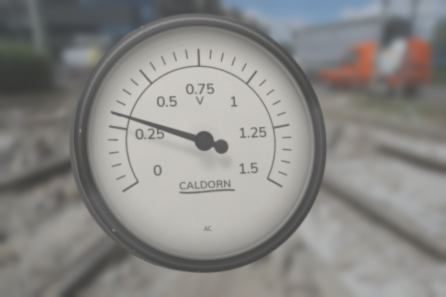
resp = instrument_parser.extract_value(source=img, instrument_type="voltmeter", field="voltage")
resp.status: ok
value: 0.3 V
